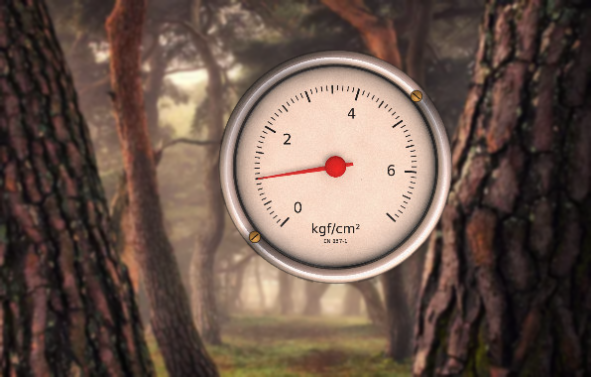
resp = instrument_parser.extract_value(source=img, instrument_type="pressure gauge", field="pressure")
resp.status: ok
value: 1 kg/cm²
